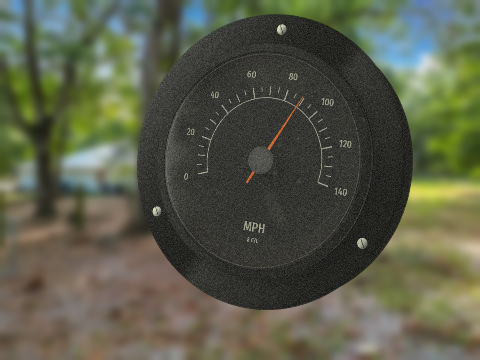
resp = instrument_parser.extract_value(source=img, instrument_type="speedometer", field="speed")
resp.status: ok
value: 90 mph
